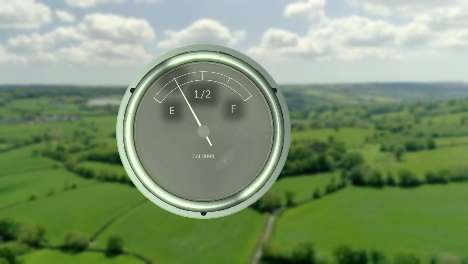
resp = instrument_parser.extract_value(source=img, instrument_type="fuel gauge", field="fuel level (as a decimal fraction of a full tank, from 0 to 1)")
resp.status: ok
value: 0.25
